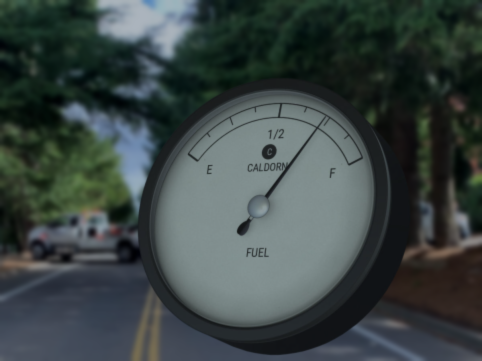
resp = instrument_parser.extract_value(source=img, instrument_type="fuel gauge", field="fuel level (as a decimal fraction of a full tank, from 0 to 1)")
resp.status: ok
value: 0.75
